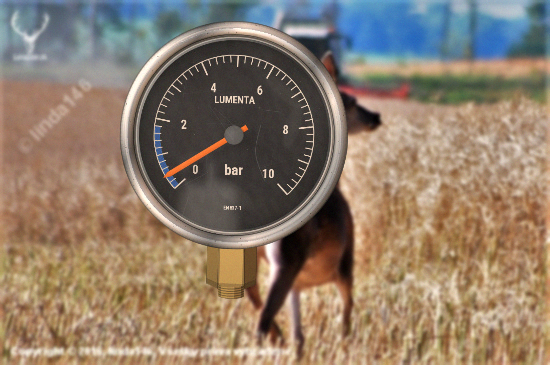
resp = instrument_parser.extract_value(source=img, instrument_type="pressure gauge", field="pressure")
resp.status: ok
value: 0.4 bar
